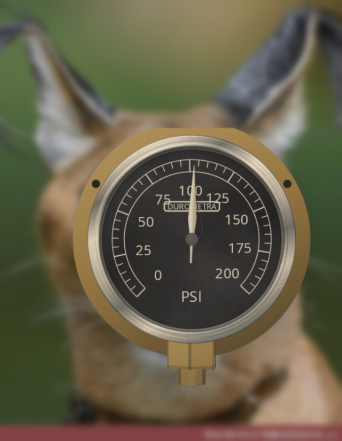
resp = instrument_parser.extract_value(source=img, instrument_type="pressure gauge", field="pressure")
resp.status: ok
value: 102.5 psi
